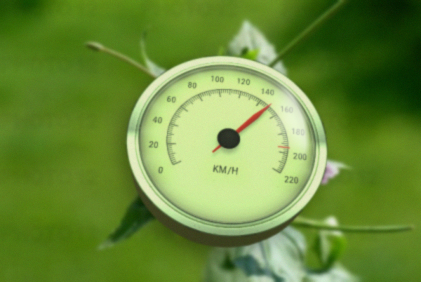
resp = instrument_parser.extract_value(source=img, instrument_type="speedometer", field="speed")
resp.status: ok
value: 150 km/h
